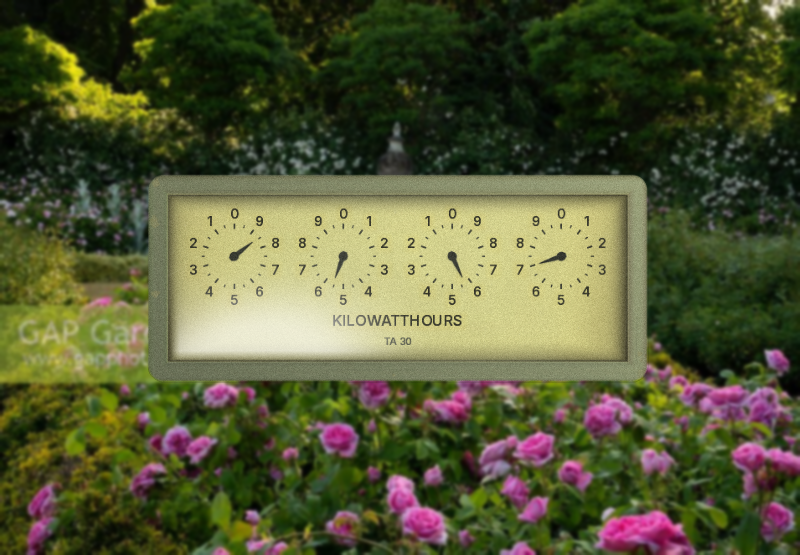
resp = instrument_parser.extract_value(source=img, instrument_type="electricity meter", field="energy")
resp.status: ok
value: 8557 kWh
